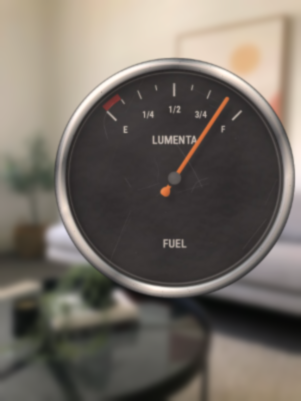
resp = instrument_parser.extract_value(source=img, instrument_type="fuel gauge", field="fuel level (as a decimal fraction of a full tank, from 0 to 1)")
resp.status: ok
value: 0.875
